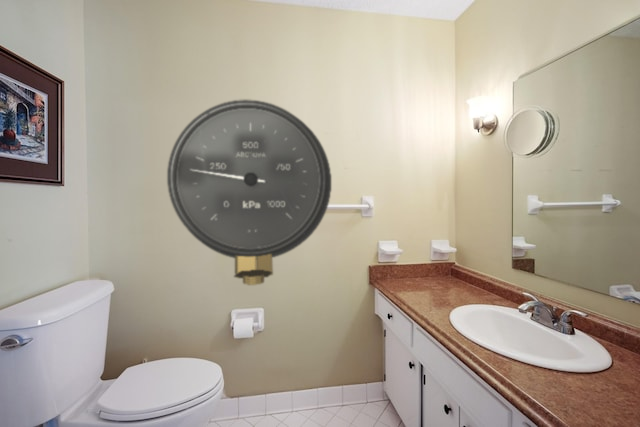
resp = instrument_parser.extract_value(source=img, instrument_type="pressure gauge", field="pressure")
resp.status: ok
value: 200 kPa
